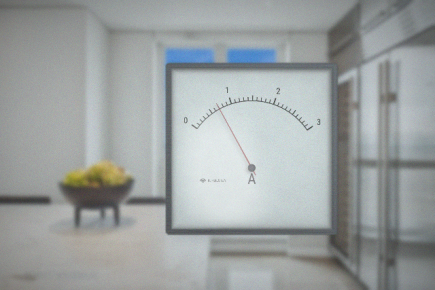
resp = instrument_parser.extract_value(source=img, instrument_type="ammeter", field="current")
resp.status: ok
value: 0.7 A
